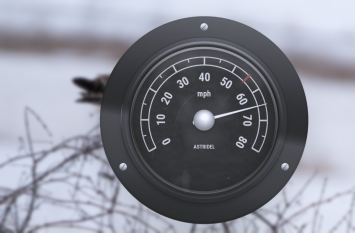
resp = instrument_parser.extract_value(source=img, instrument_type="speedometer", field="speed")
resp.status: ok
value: 65 mph
